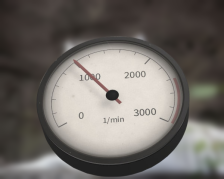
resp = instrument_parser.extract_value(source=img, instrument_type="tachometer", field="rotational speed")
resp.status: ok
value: 1000 rpm
